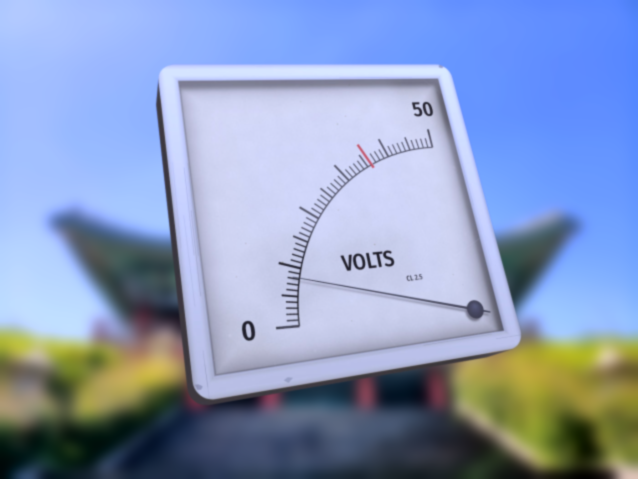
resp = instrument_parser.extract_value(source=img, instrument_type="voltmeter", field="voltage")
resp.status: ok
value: 8 V
